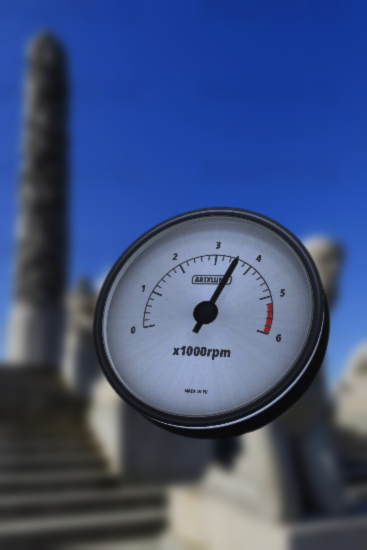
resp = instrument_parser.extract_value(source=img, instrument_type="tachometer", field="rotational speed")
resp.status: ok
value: 3600 rpm
